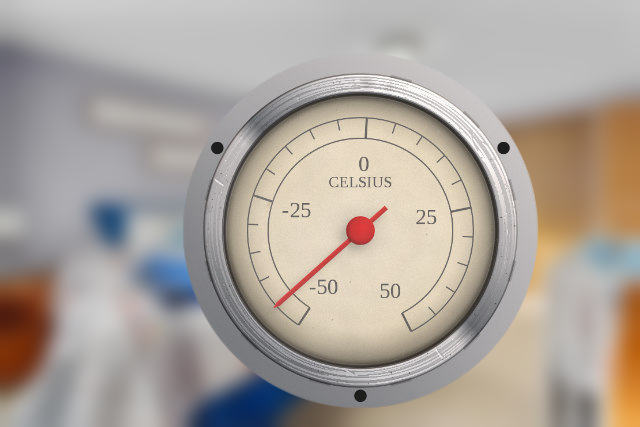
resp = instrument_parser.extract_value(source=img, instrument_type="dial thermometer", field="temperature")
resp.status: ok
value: -45 °C
